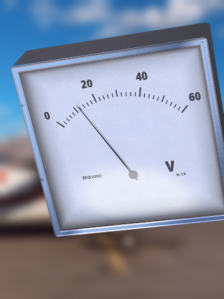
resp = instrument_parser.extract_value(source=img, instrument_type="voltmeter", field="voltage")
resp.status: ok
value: 12 V
